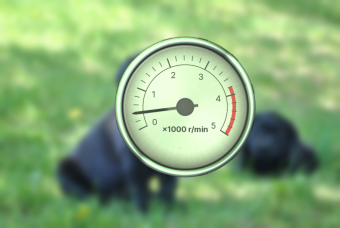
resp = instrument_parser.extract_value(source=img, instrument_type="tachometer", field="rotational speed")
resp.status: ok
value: 400 rpm
